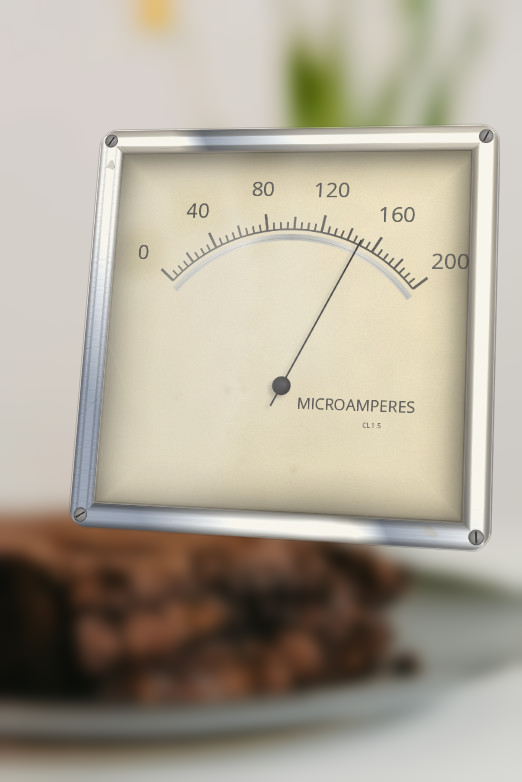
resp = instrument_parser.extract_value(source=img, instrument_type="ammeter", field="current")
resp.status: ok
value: 150 µA
